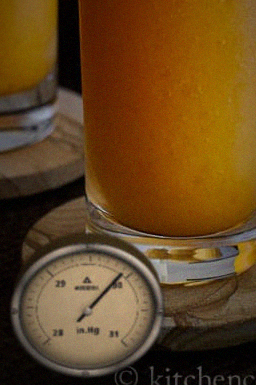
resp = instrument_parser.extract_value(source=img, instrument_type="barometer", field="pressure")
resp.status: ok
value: 29.9 inHg
